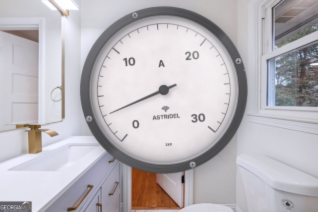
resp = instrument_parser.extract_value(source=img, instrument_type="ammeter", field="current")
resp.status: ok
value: 3 A
